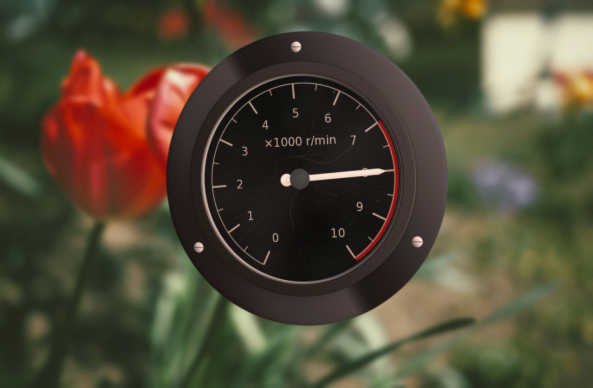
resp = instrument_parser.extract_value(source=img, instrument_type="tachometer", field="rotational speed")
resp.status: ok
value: 8000 rpm
